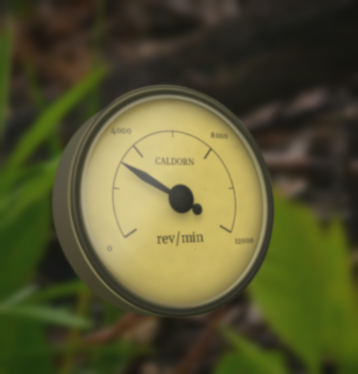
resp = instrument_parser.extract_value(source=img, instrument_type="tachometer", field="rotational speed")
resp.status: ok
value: 3000 rpm
